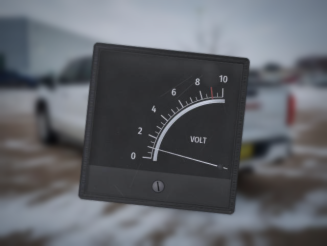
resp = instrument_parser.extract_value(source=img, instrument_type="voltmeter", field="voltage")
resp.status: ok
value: 1 V
